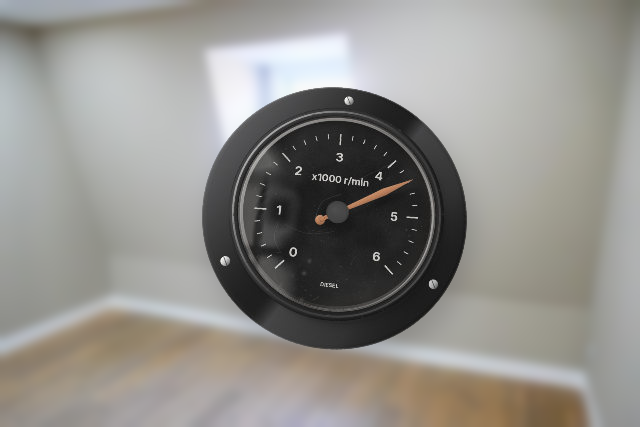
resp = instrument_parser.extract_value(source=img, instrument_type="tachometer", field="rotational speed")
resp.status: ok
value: 4400 rpm
